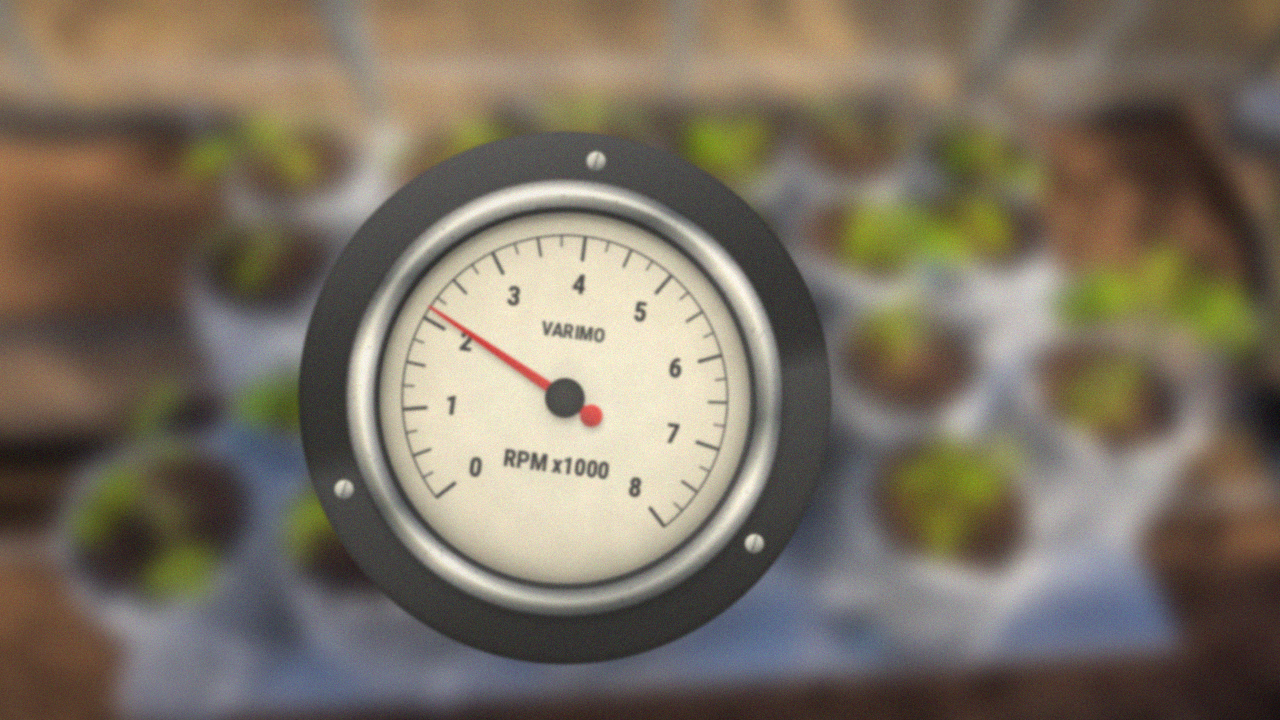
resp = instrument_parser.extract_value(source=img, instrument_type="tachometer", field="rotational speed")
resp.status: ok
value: 2125 rpm
